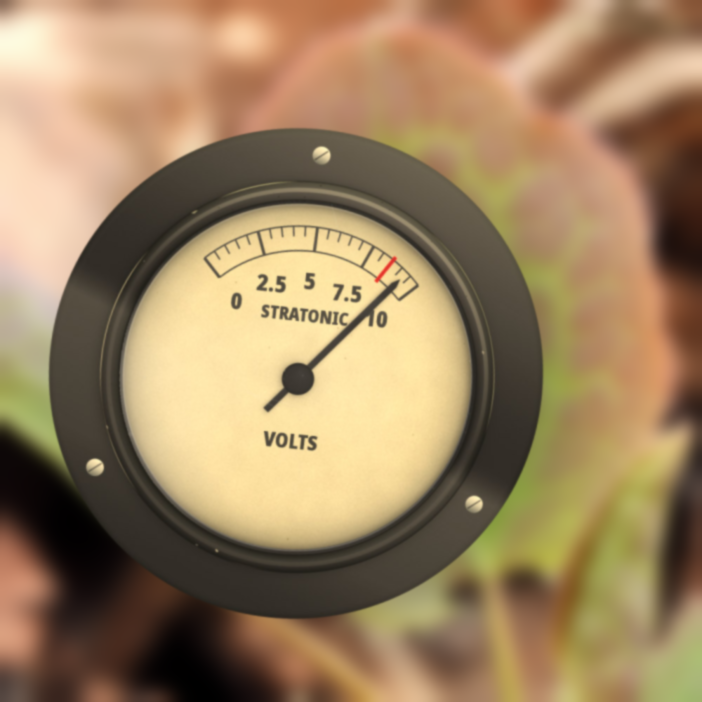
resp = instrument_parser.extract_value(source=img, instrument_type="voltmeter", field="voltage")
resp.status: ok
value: 9.25 V
